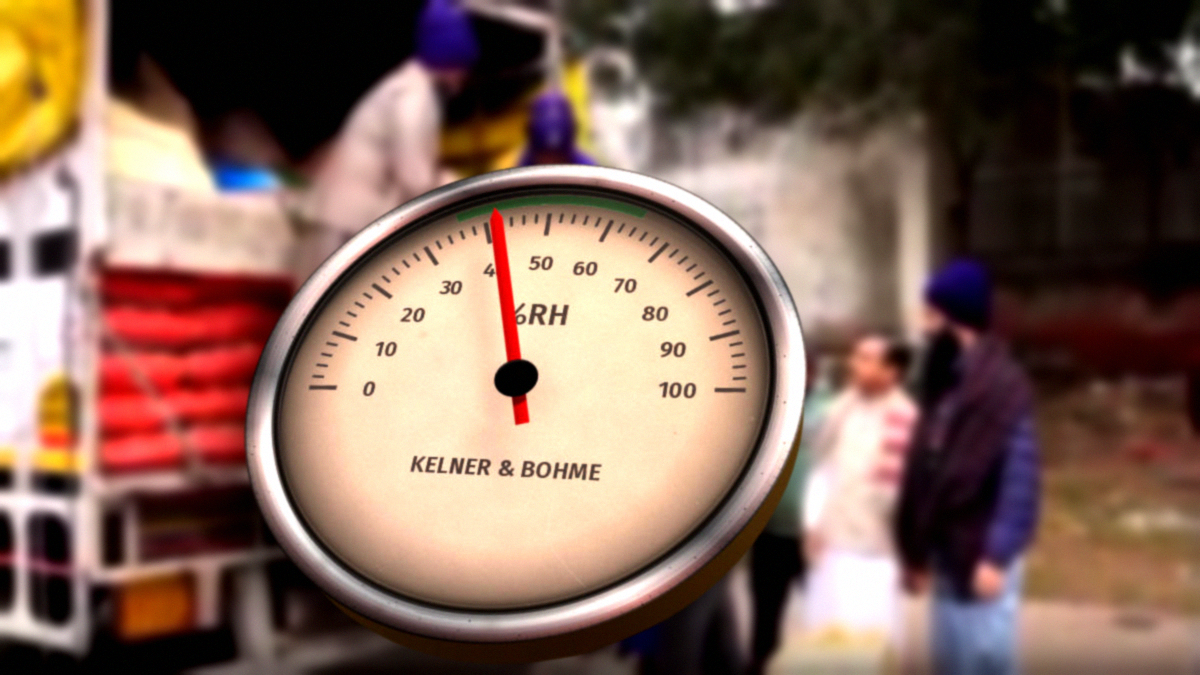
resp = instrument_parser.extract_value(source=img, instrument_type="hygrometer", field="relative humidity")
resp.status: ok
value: 42 %
